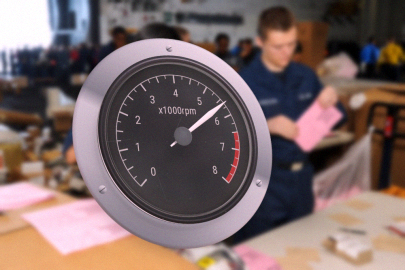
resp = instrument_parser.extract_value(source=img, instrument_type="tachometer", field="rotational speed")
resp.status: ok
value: 5625 rpm
